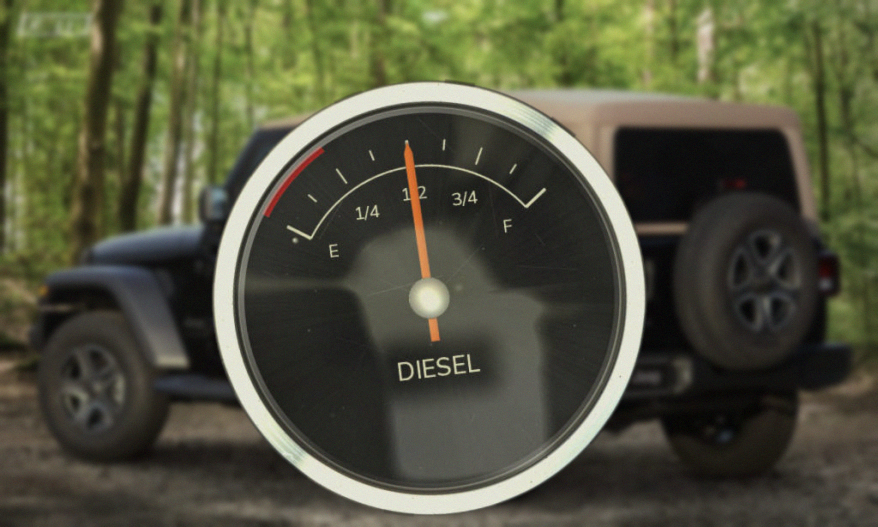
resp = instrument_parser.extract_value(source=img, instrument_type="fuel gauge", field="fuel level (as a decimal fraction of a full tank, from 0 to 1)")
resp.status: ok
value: 0.5
